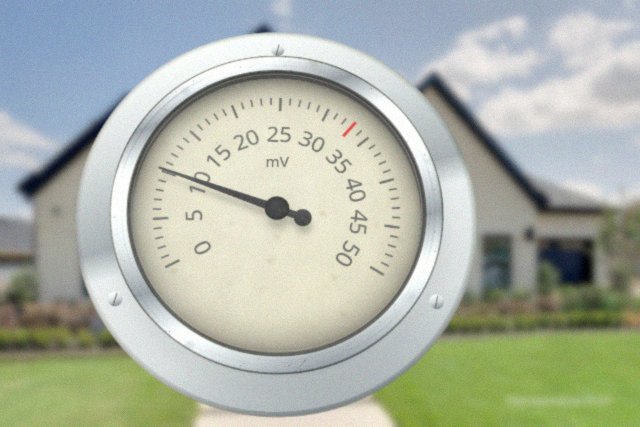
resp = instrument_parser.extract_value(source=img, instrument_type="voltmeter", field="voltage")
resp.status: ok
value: 10 mV
